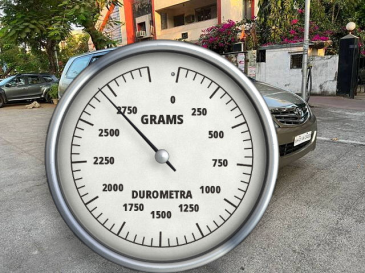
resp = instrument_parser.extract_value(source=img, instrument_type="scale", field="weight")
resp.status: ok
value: 2700 g
